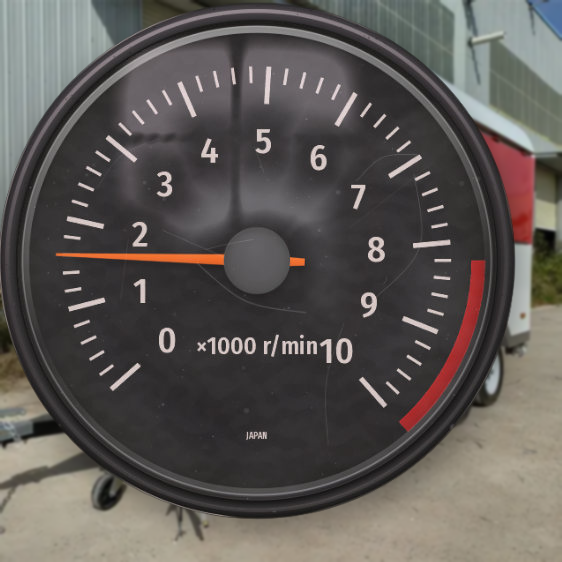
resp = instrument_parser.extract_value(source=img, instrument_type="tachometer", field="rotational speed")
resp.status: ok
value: 1600 rpm
